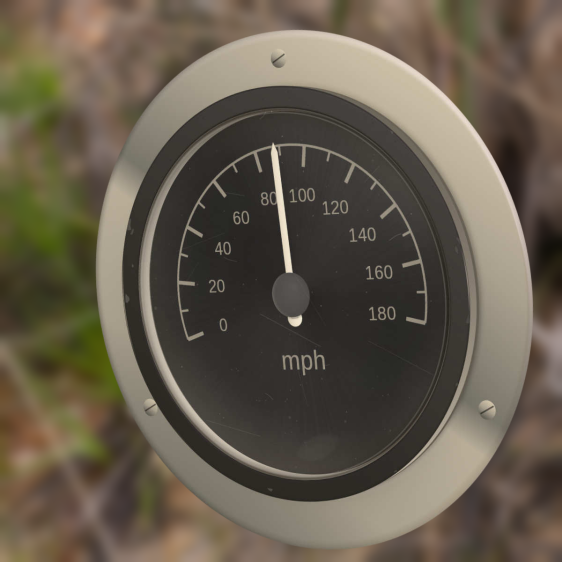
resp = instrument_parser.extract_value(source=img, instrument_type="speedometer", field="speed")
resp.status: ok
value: 90 mph
